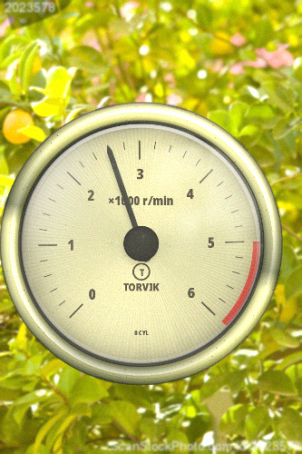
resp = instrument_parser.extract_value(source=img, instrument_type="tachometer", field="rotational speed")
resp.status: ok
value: 2600 rpm
